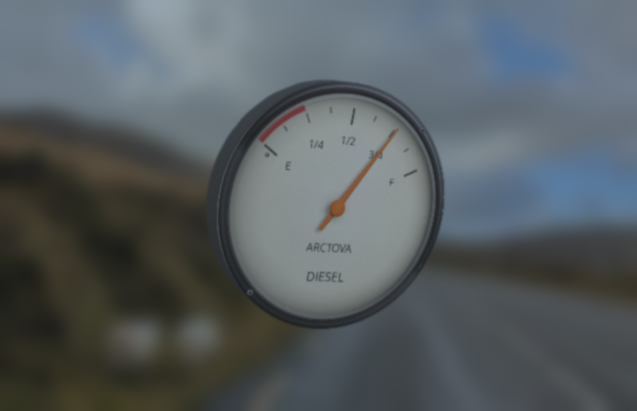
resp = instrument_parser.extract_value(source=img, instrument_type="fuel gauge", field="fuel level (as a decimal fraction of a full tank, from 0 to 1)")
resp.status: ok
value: 0.75
